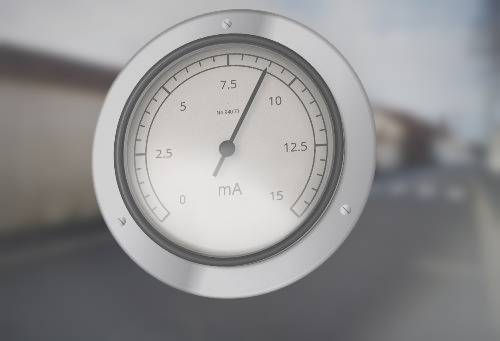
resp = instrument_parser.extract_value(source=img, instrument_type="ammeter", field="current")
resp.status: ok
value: 9 mA
